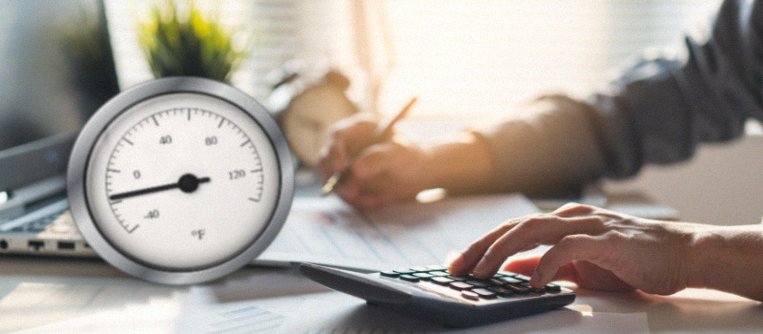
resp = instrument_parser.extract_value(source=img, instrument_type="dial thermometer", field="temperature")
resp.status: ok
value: -16 °F
